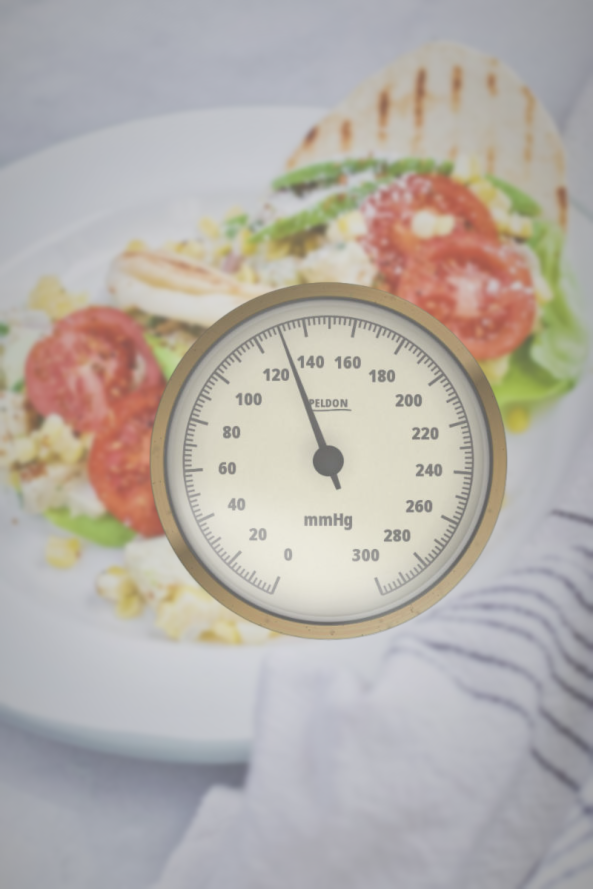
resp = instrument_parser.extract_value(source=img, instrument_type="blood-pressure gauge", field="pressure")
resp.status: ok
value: 130 mmHg
